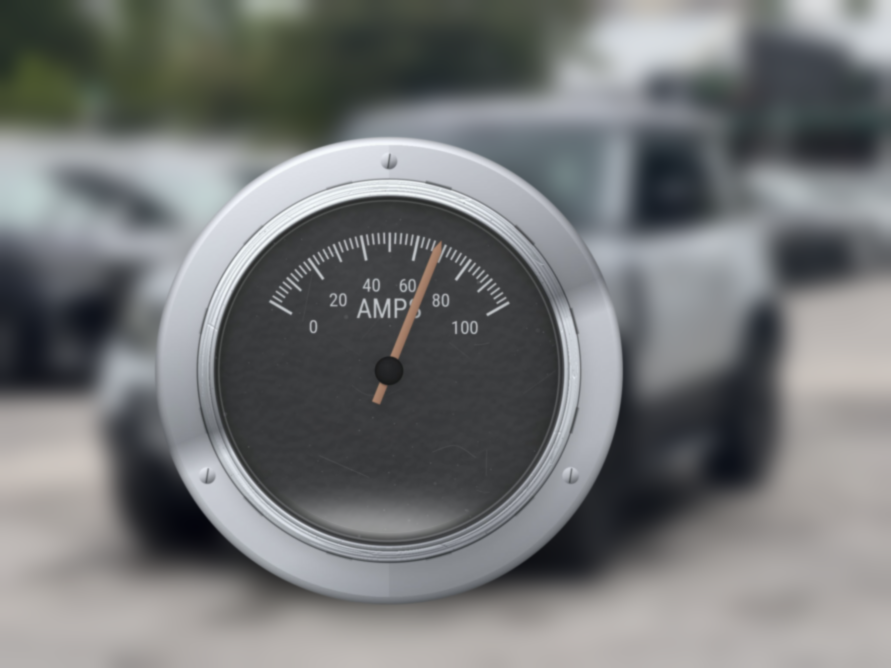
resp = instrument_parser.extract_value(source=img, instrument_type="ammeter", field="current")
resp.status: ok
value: 68 A
